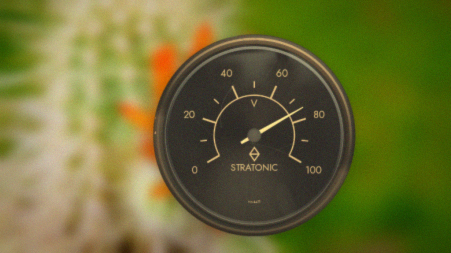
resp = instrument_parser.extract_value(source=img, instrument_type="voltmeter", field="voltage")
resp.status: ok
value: 75 V
